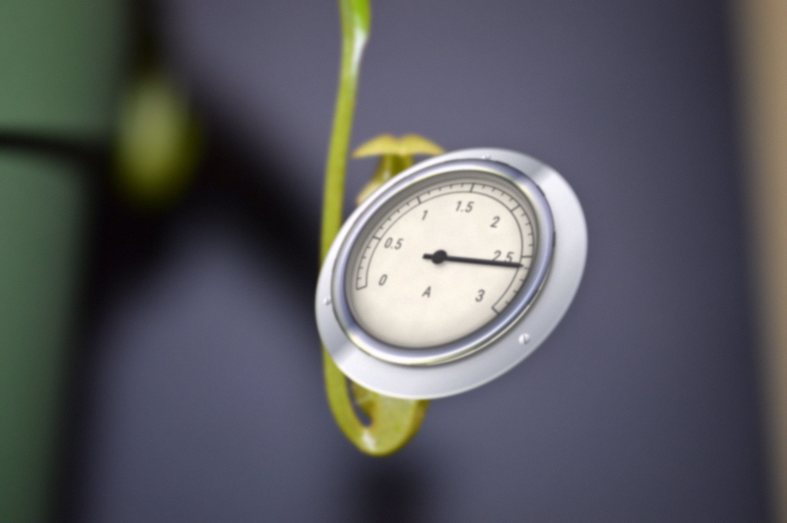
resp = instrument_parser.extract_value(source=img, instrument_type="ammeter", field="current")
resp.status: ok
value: 2.6 A
